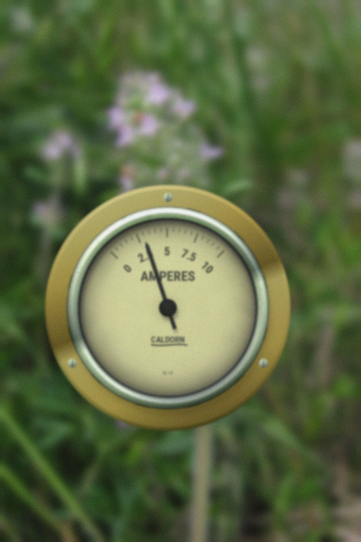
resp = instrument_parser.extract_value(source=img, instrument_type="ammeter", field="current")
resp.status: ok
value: 3 A
